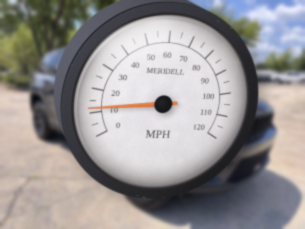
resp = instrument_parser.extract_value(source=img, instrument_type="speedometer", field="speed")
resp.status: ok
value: 12.5 mph
